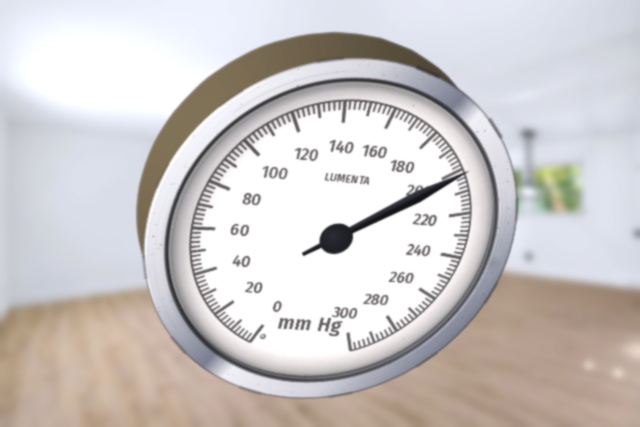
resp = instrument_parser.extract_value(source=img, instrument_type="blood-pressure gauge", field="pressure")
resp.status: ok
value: 200 mmHg
